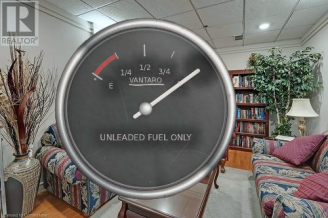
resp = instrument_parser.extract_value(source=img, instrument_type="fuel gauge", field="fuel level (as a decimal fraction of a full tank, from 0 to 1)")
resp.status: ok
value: 1
